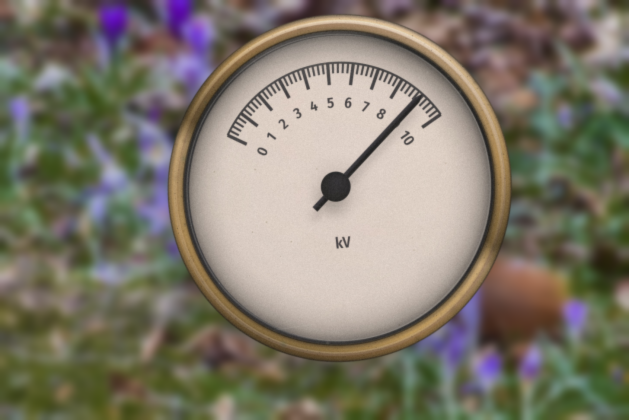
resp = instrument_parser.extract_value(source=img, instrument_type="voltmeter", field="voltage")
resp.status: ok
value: 9 kV
